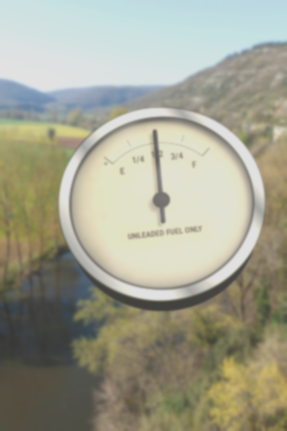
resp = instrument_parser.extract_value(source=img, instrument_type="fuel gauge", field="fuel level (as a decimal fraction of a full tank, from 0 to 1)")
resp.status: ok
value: 0.5
